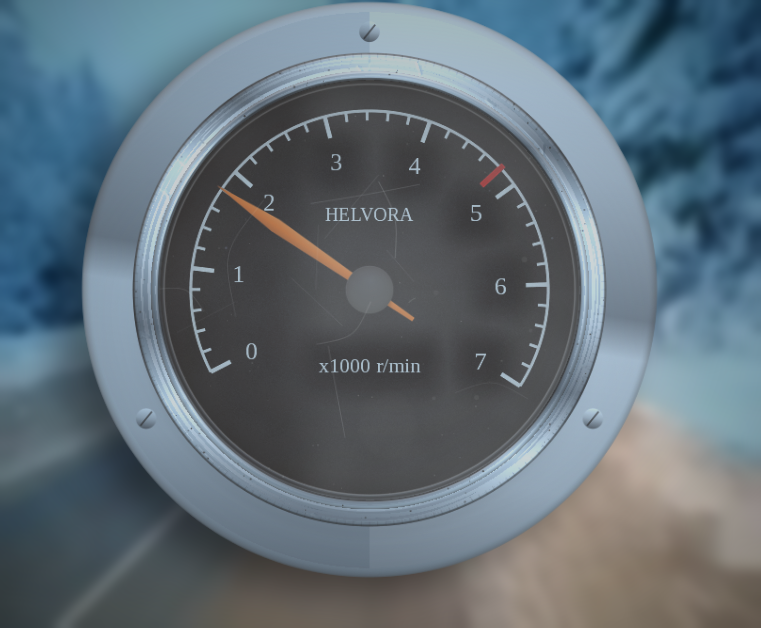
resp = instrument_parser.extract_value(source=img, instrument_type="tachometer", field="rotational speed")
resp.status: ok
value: 1800 rpm
